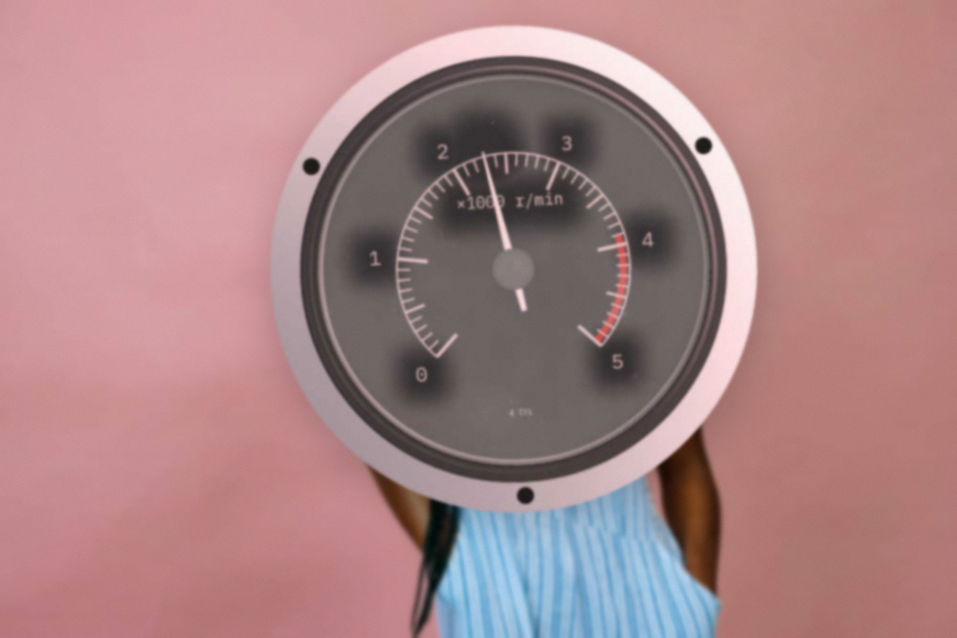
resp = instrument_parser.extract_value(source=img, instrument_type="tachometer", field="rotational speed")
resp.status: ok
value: 2300 rpm
